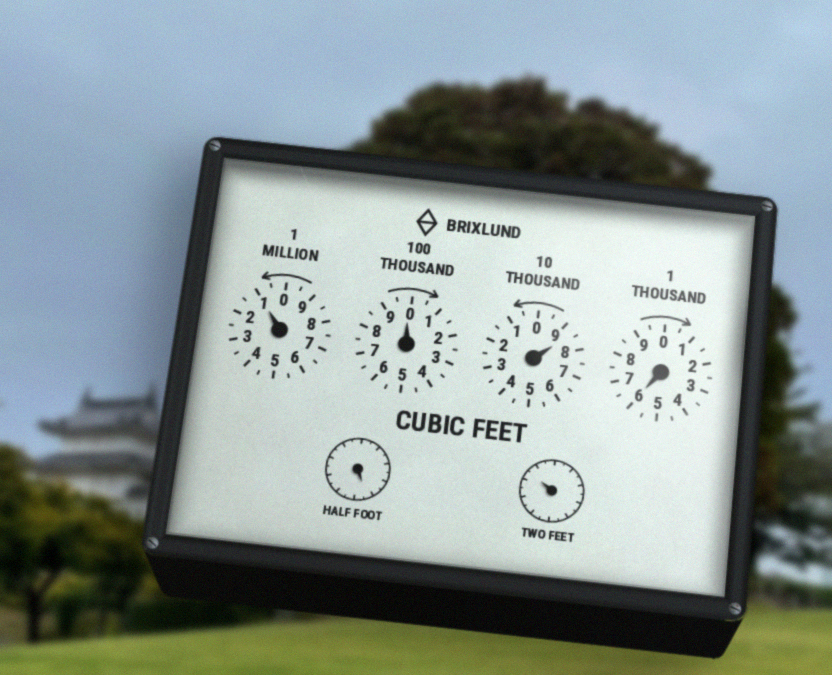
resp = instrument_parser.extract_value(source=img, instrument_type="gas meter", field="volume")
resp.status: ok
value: 98600 ft³
